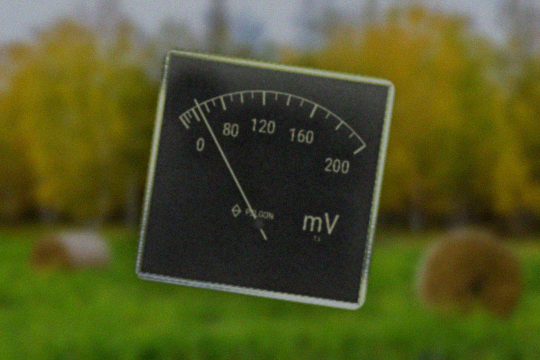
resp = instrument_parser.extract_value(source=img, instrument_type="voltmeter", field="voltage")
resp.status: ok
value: 50 mV
